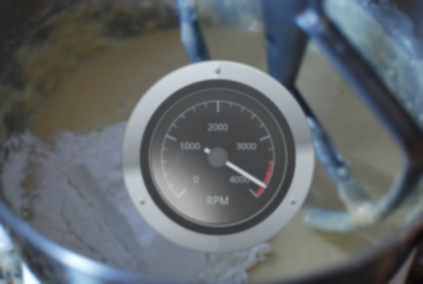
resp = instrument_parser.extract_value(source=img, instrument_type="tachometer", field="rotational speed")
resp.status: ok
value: 3800 rpm
